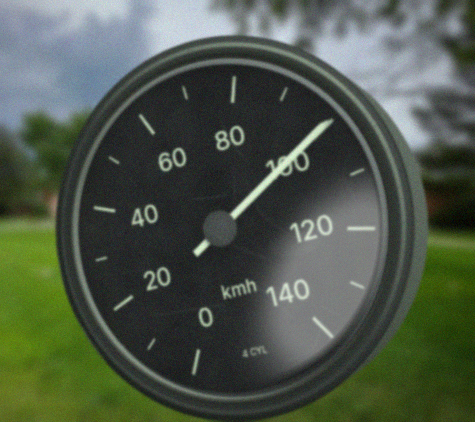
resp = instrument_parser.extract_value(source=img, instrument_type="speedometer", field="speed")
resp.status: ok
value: 100 km/h
